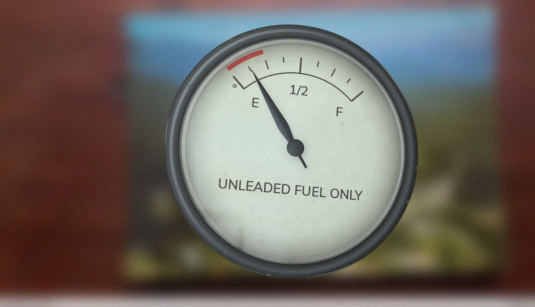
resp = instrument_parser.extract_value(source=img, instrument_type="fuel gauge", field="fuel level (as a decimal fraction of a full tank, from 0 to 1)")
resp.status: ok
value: 0.125
